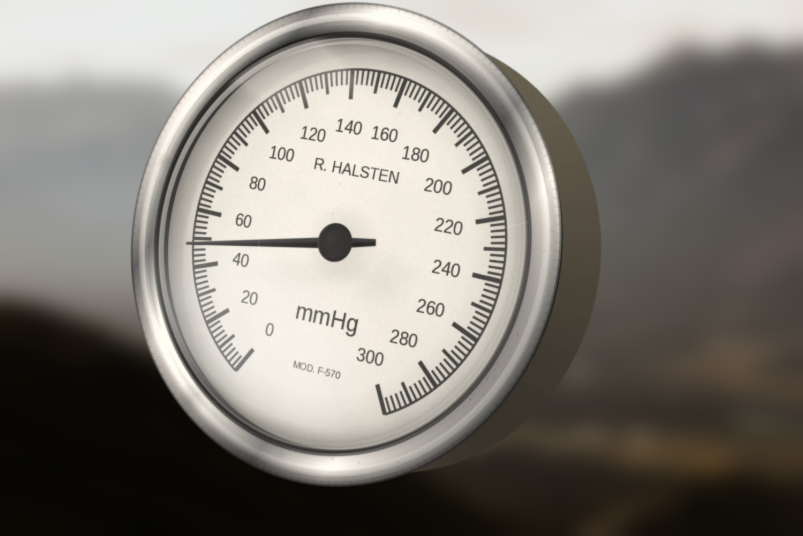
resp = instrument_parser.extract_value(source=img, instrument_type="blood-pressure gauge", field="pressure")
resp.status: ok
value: 48 mmHg
